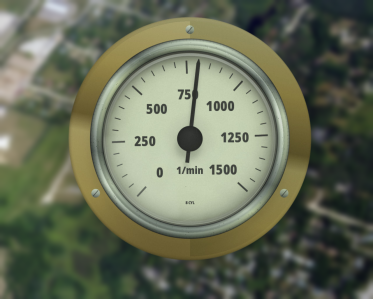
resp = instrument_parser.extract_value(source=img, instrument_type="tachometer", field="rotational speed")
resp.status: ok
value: 800 rpm
